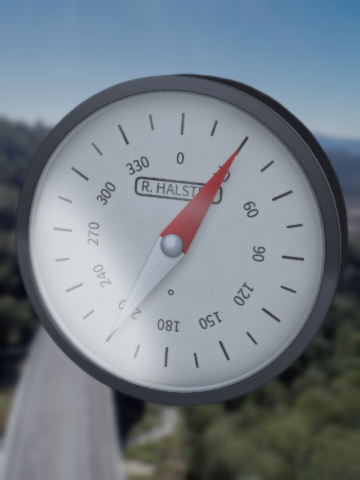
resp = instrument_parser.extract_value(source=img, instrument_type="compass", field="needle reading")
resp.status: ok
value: 30 °
